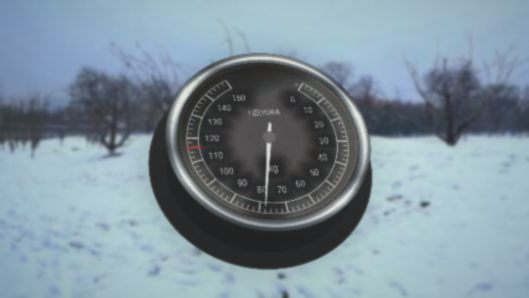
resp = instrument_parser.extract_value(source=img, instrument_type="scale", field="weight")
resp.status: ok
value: 78 kg
